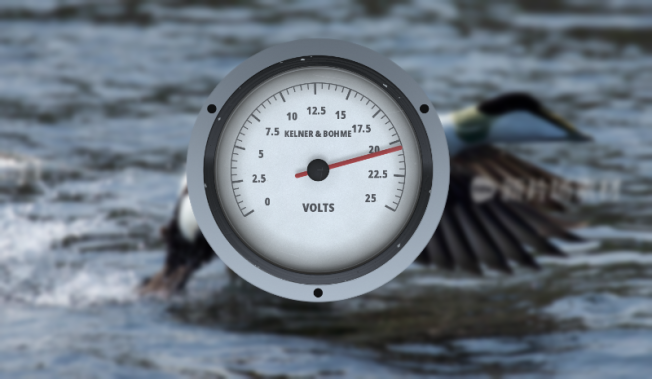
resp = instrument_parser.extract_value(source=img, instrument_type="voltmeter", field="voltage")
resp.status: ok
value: 20.5 V
